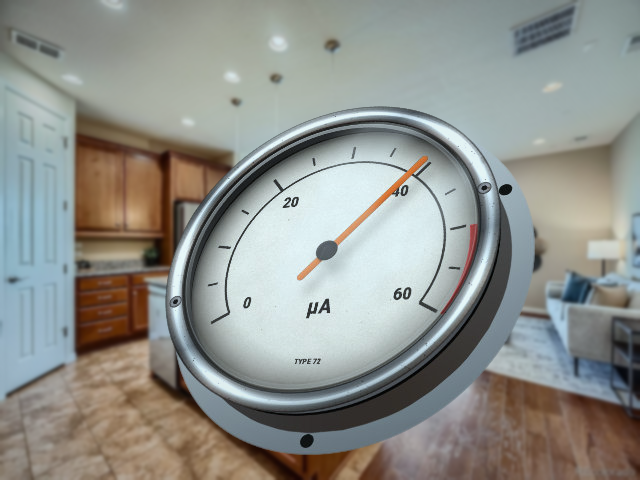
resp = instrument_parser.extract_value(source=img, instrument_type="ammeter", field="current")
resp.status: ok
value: 40 µA
